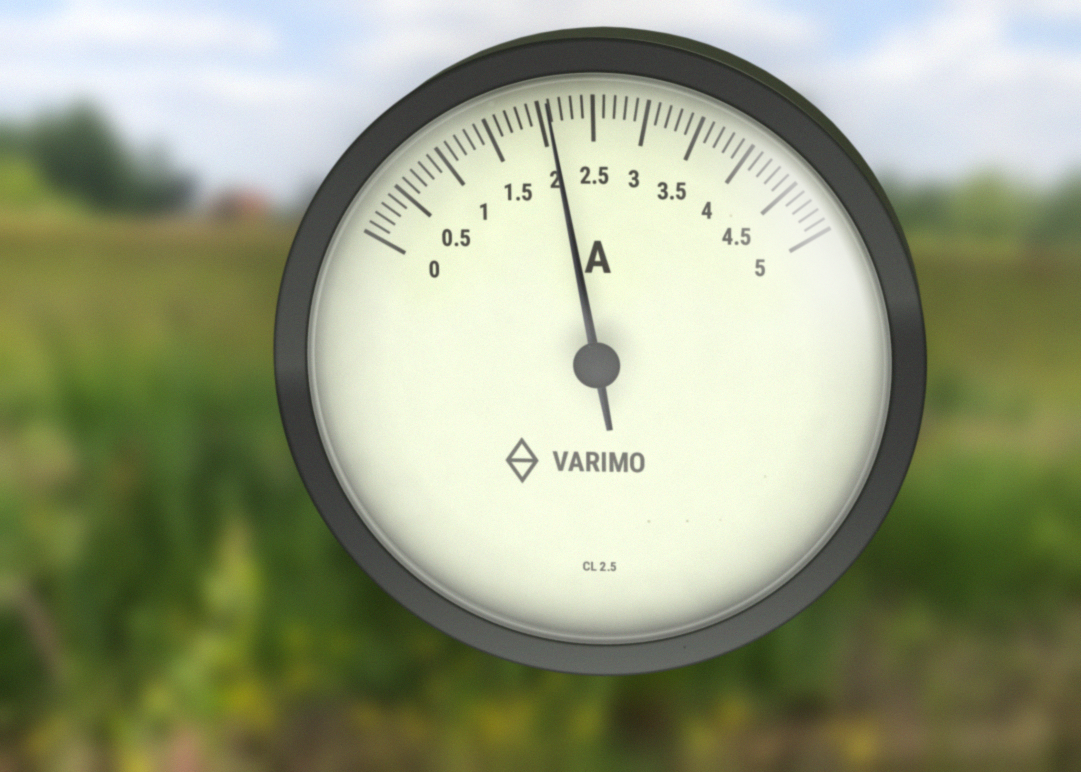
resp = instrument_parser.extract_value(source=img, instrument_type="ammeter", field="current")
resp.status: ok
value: 2.1 A
